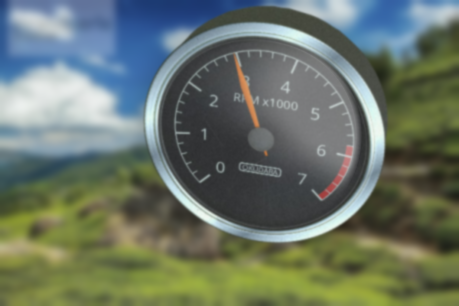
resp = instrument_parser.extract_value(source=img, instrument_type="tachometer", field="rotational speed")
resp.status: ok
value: 3000 rpm
